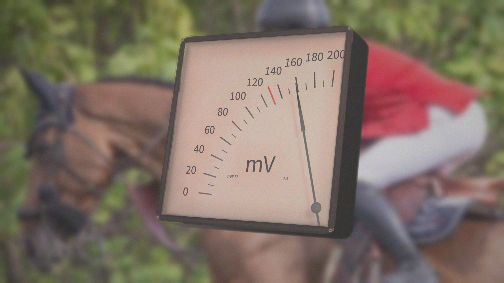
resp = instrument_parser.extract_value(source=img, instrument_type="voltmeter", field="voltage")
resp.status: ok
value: 160 mV
